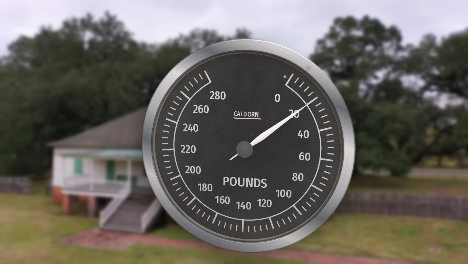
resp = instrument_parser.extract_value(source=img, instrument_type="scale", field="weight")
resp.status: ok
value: 20 lb
